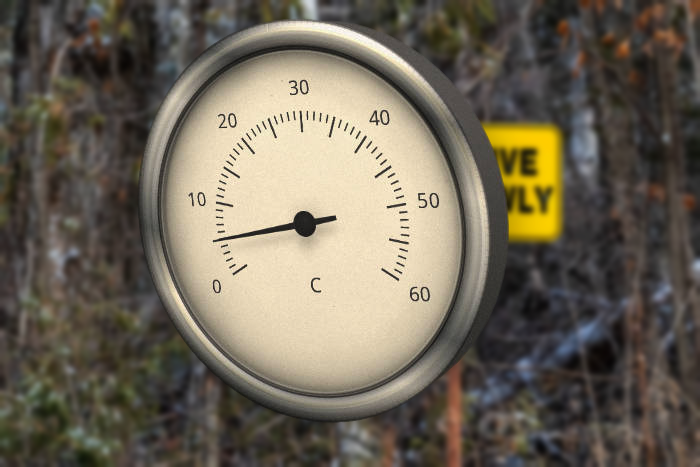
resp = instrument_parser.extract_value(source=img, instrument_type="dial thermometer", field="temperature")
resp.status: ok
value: 5 °C
